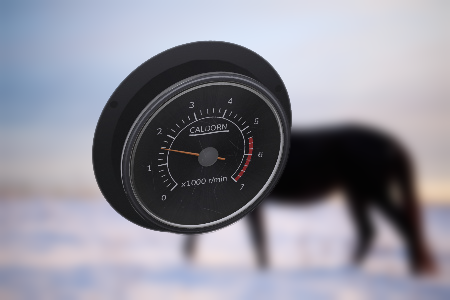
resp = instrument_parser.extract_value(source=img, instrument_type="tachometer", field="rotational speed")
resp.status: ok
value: 1600 rpm
